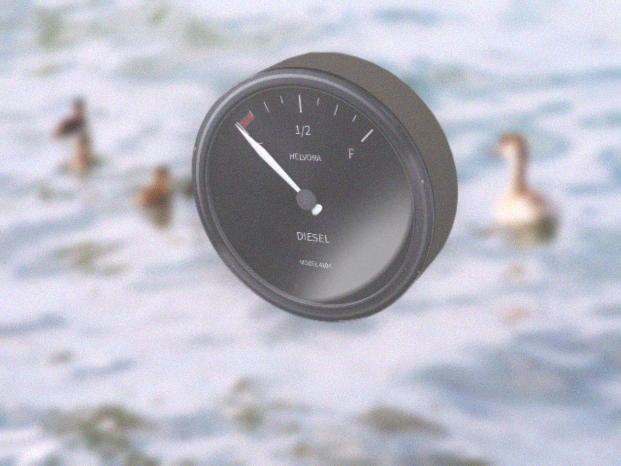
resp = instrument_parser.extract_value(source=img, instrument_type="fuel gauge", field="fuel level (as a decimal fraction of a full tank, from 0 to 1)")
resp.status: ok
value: 0
